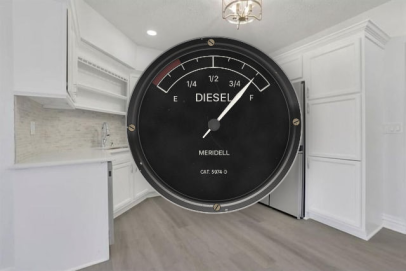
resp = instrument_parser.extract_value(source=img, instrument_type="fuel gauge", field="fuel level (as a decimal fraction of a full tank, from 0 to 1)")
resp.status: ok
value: 0.875
